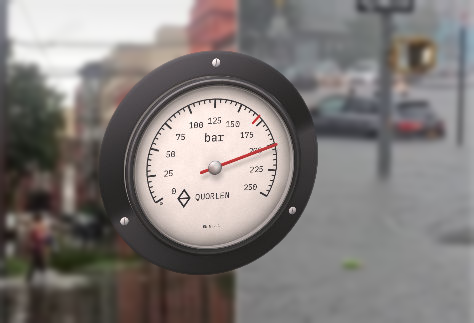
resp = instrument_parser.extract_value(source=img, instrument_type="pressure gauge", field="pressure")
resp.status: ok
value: 200 bar
